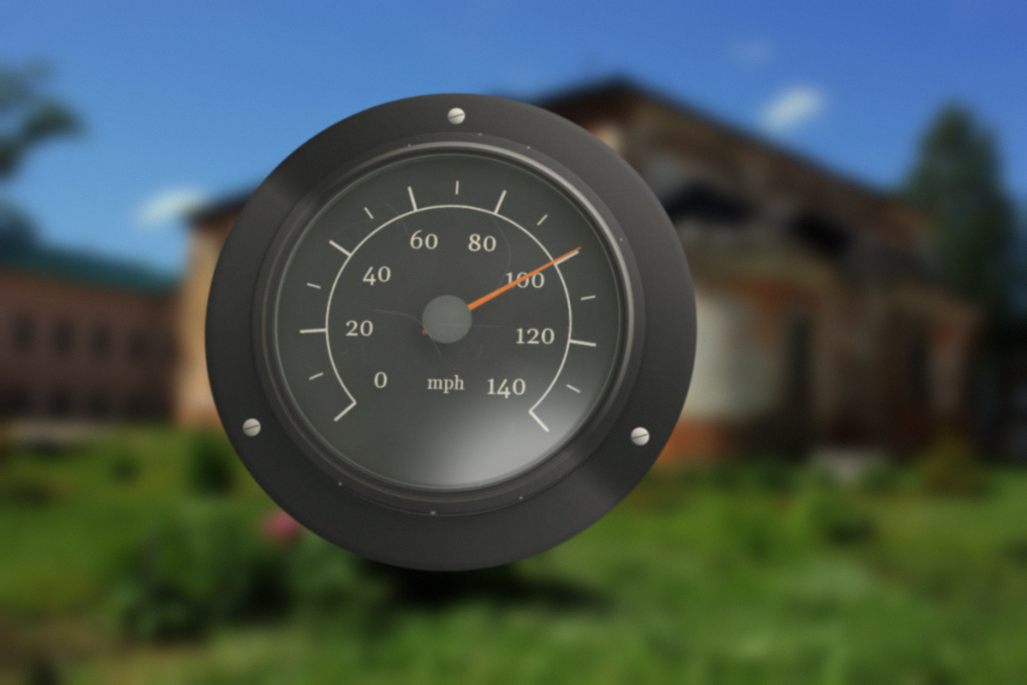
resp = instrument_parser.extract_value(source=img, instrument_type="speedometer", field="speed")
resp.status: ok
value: 100 mph
